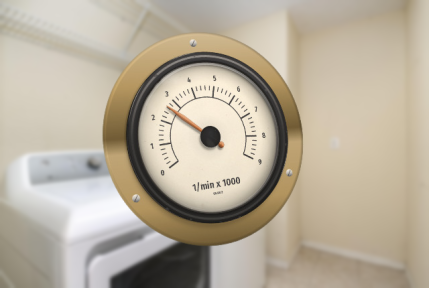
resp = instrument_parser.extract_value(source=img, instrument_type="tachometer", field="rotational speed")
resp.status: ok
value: 2600 rpm
